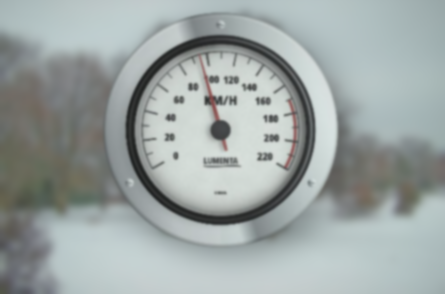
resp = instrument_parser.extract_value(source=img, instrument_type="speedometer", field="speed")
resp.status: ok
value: 95 km/h
